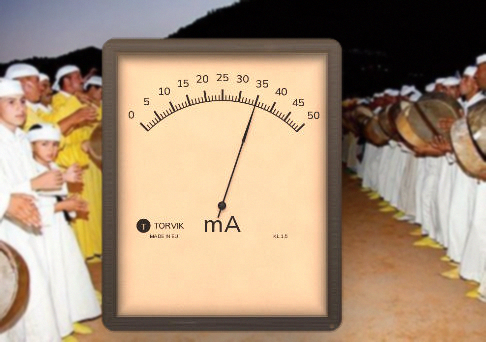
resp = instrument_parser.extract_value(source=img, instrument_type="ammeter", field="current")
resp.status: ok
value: 35 mA
